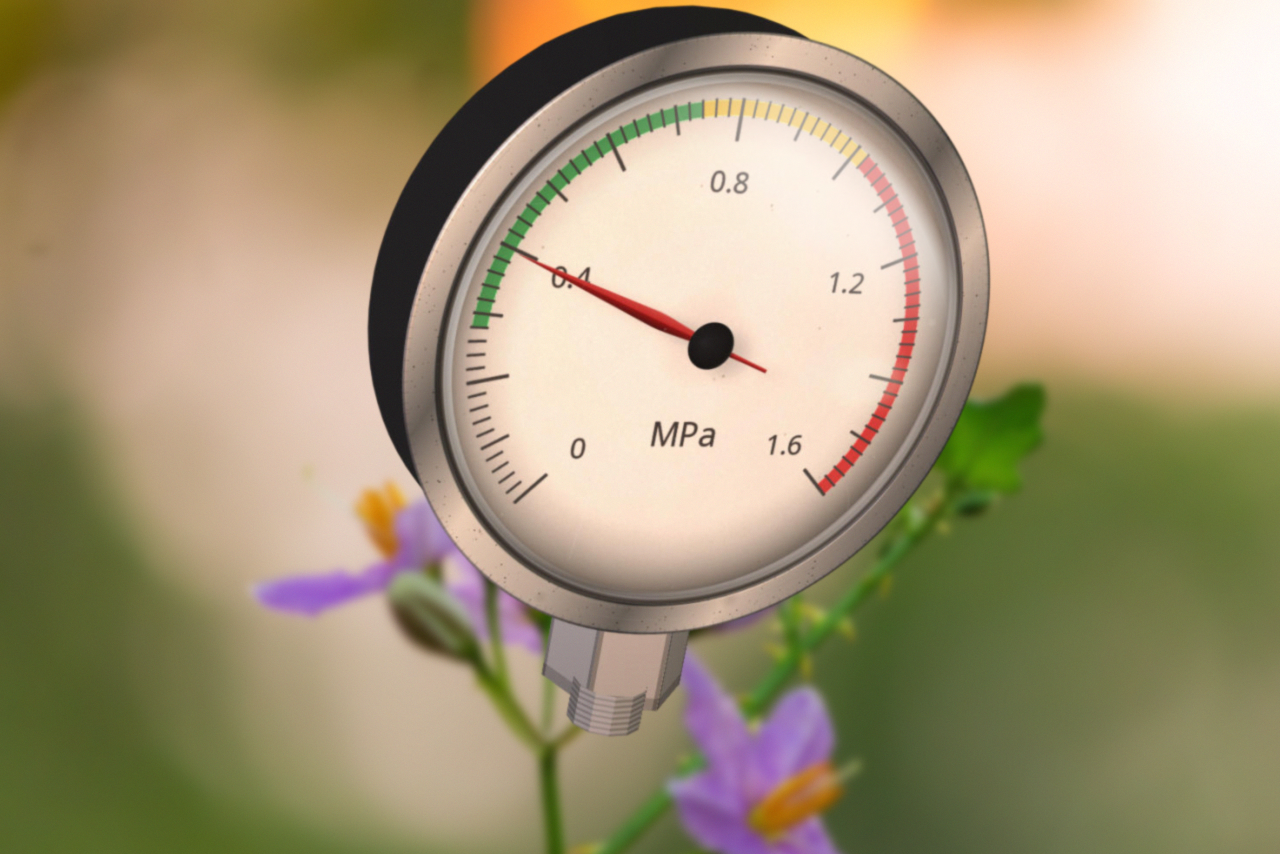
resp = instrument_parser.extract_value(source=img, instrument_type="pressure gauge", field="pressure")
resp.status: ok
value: 0.4 MPa
